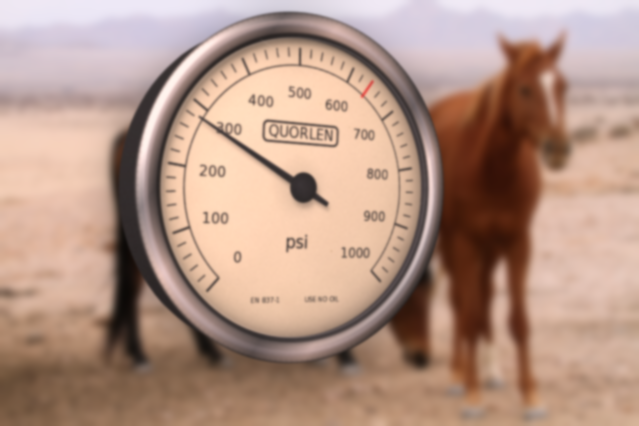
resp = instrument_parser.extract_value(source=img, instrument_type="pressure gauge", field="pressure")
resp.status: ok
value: 280 psi
